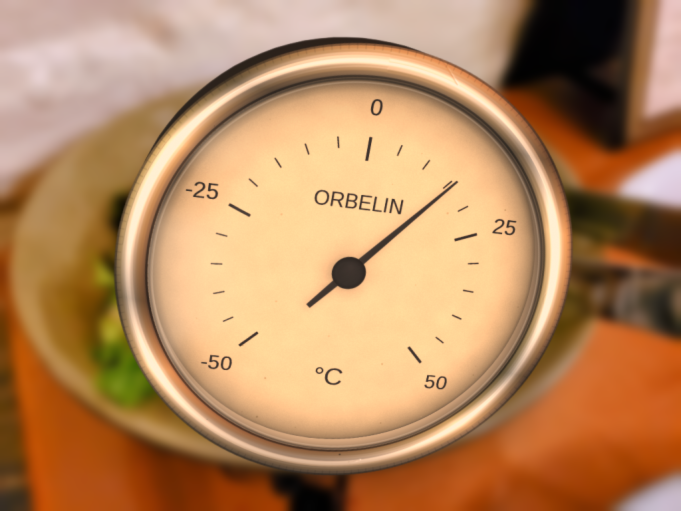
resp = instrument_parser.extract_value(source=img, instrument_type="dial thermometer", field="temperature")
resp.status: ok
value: 15 °C
